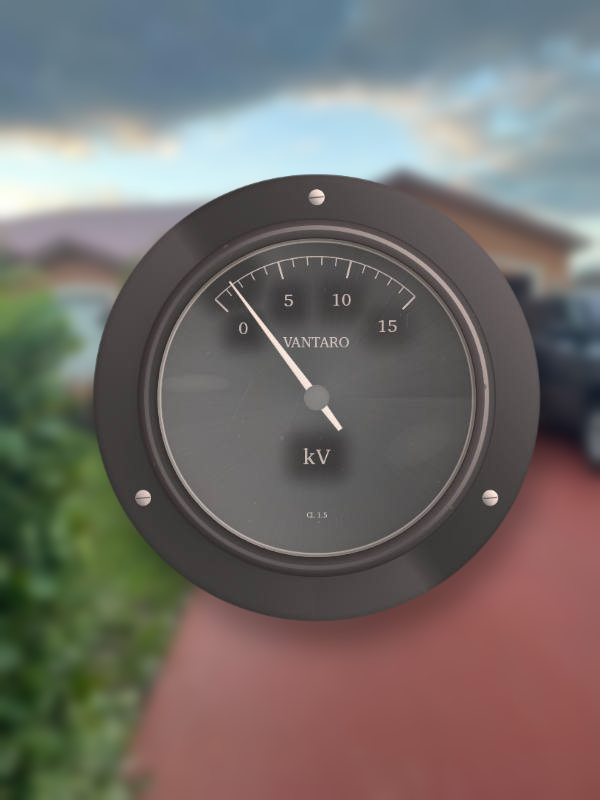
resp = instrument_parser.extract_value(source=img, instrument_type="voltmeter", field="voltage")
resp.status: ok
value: 1.5 kV
